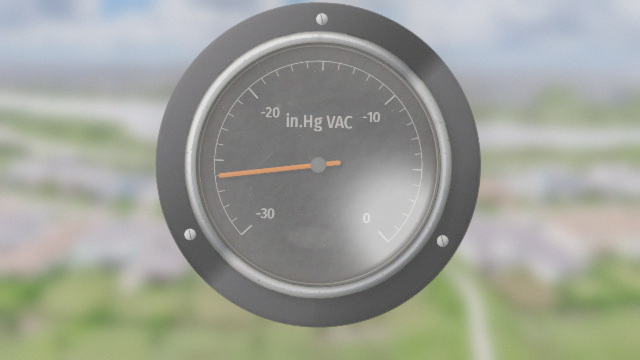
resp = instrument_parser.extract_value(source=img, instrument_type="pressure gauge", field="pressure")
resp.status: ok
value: -26 inHg
